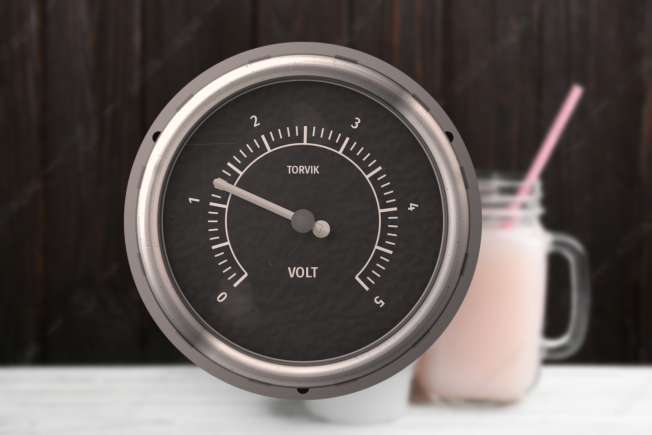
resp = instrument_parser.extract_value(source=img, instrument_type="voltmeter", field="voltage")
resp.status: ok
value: 1.25 V
